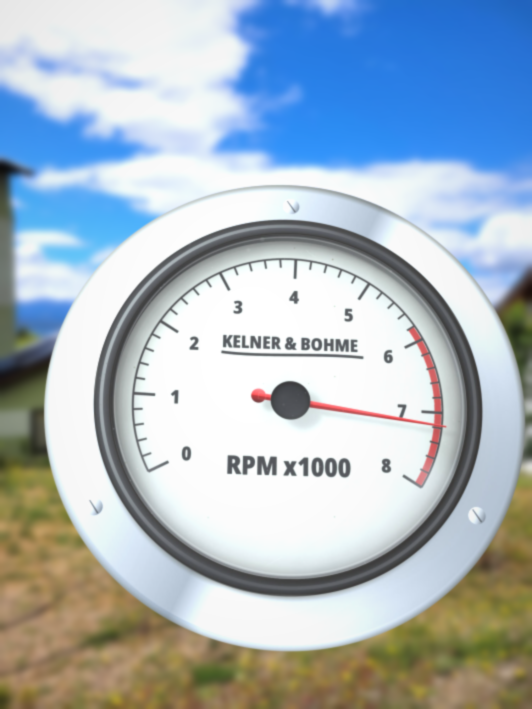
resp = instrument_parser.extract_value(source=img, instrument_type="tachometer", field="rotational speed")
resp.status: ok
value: 7200 rpm
